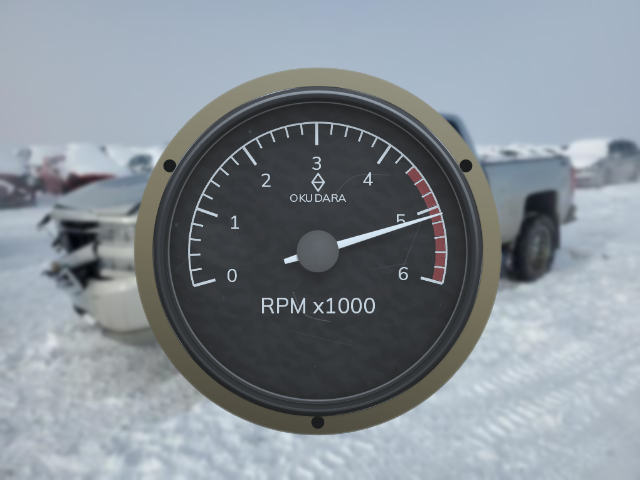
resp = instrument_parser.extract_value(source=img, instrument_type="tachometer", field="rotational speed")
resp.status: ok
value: 5100 rpm
